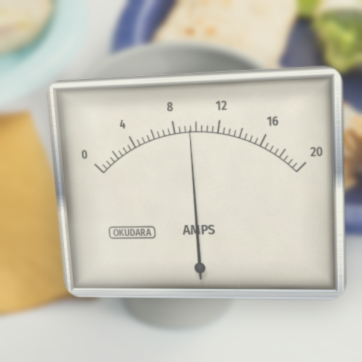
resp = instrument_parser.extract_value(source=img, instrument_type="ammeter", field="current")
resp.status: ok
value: 9.5 A
